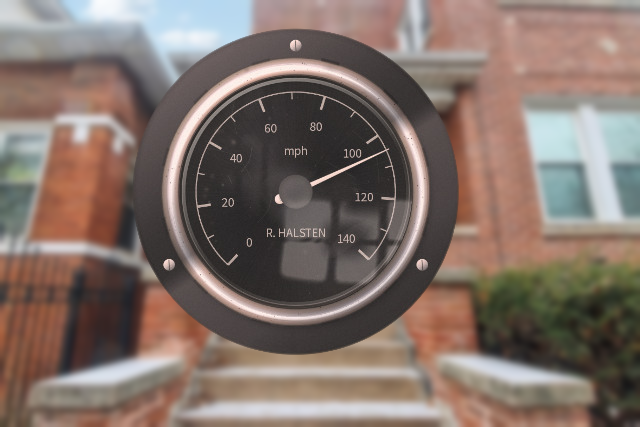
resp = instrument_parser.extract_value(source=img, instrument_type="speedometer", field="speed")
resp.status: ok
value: 105 mph
